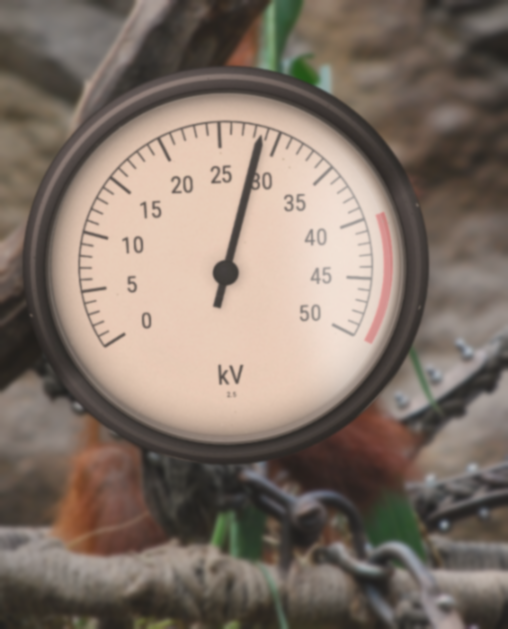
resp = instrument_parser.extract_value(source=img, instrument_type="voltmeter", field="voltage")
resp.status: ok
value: 28.5 kV
